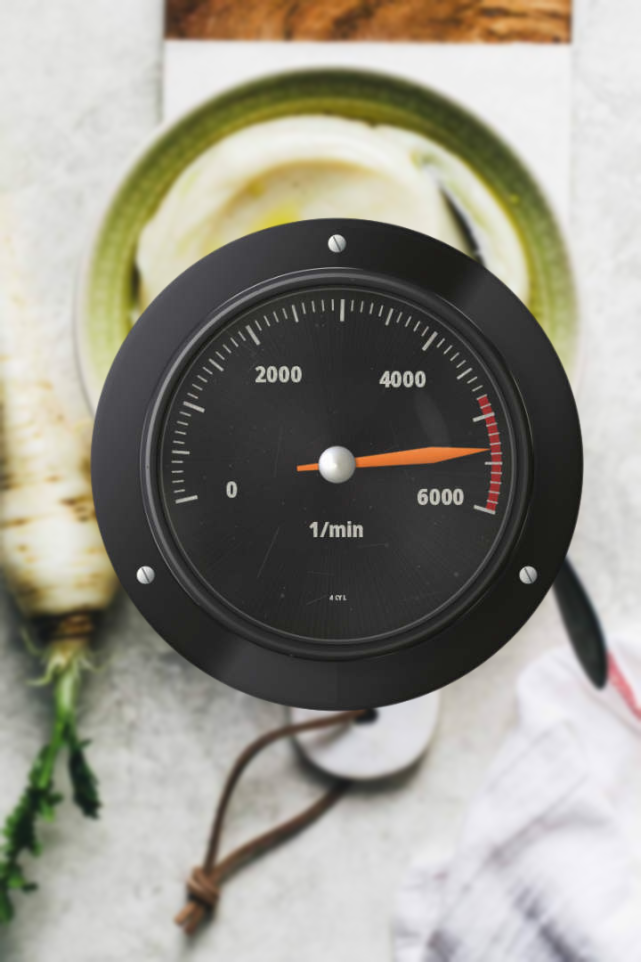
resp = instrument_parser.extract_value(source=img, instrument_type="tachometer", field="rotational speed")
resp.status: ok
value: 5350 rpm
